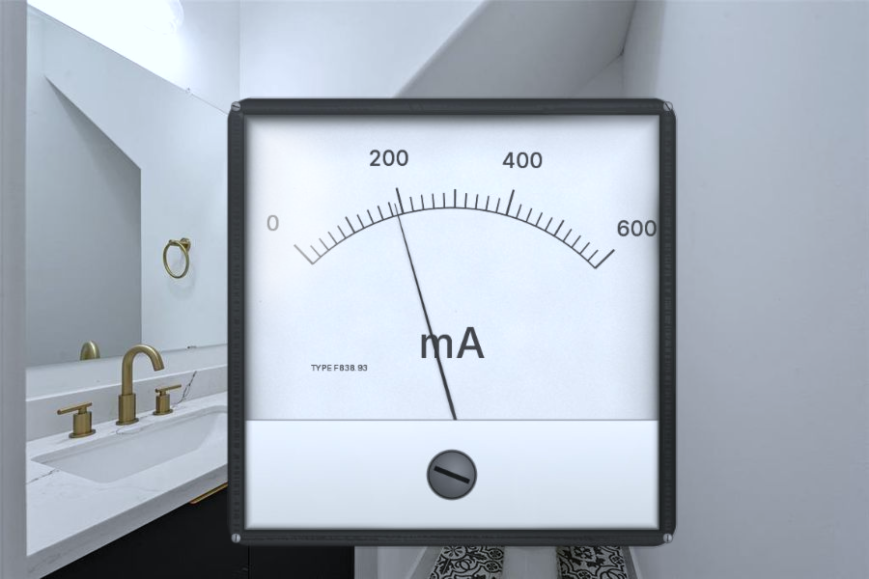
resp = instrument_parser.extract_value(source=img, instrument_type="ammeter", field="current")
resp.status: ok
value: 190 mA
